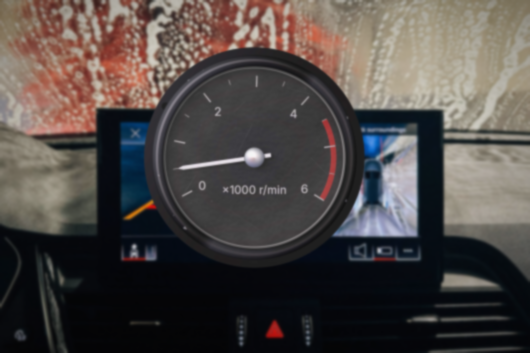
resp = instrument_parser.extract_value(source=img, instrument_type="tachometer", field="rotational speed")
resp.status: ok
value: 500 rpm
